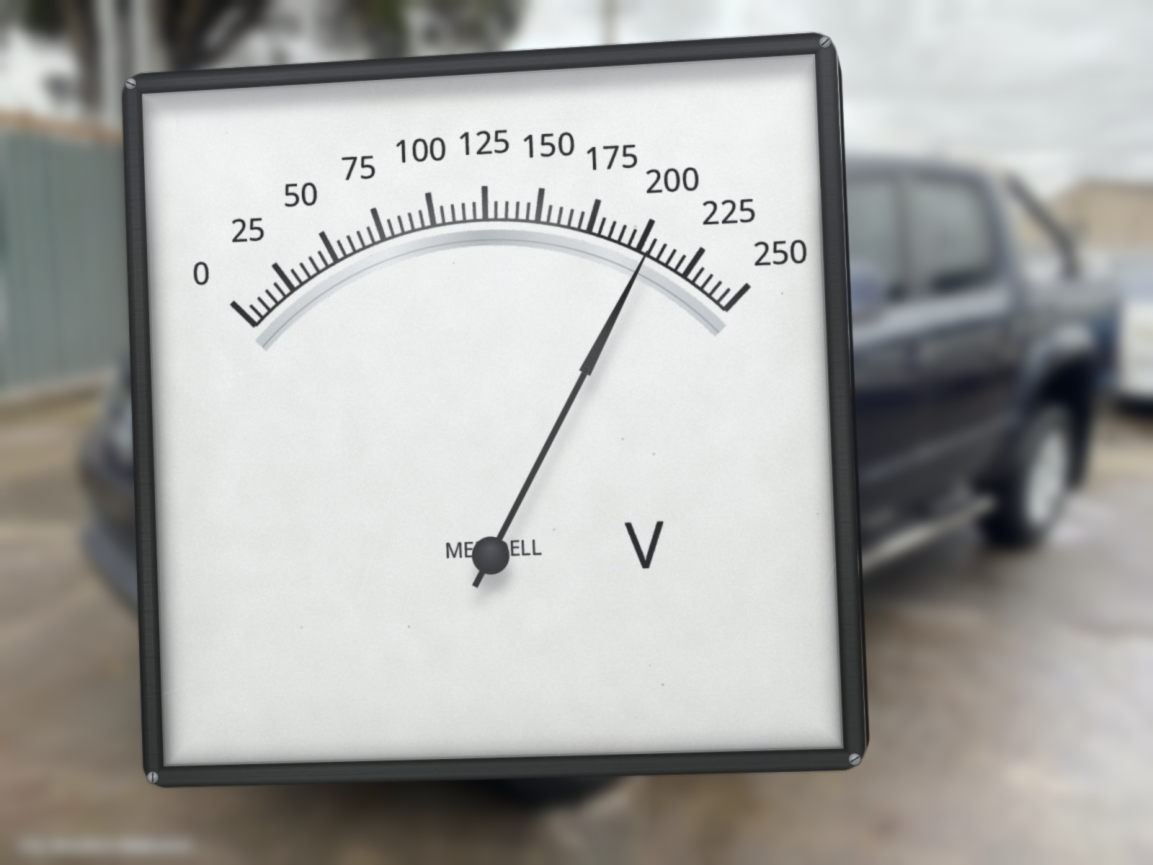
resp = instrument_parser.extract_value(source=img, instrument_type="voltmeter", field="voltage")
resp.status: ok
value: 205 V
